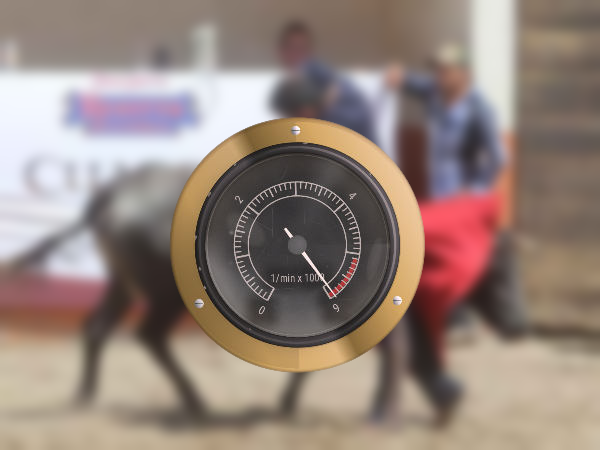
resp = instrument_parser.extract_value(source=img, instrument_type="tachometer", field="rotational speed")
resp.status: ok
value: 5900 rpm
